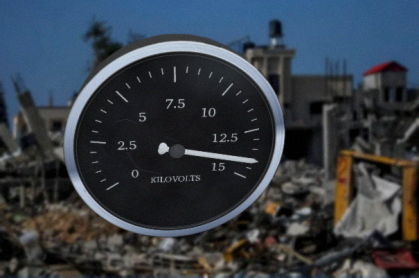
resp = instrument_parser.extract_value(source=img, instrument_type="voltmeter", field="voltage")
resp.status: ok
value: 14 kV
